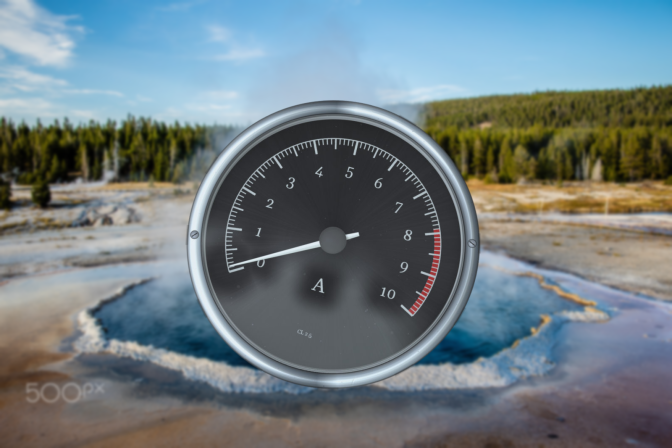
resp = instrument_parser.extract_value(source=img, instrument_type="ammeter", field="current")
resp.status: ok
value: 0.1 A
